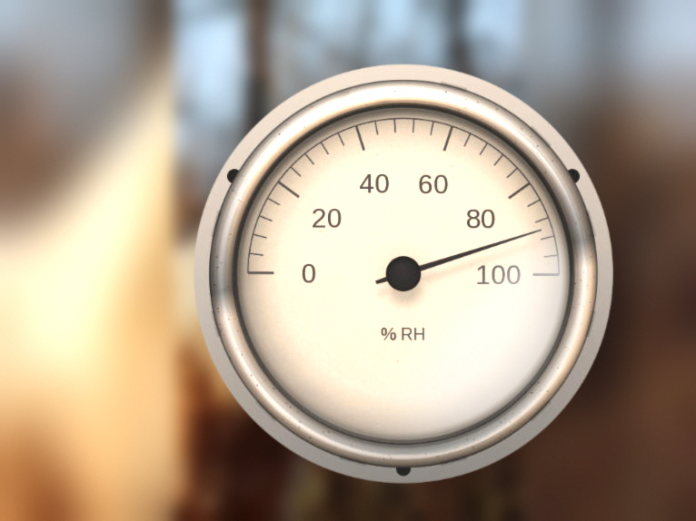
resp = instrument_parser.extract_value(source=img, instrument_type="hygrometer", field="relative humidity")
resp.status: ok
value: 90 %
